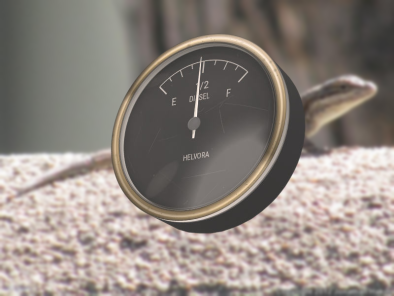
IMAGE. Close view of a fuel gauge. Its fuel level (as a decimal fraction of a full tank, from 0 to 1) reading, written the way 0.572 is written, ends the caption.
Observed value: 0.5
